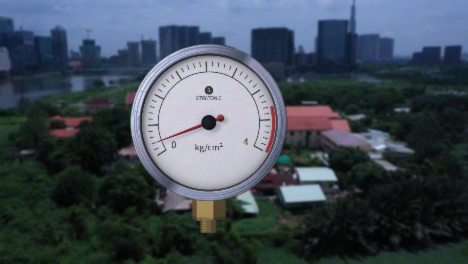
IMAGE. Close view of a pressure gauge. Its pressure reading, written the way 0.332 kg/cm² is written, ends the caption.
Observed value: 0.2 kg/cm²
